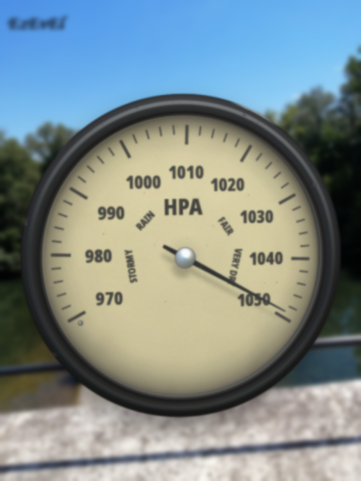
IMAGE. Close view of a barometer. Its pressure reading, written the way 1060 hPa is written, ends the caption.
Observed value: 1049 hPa
